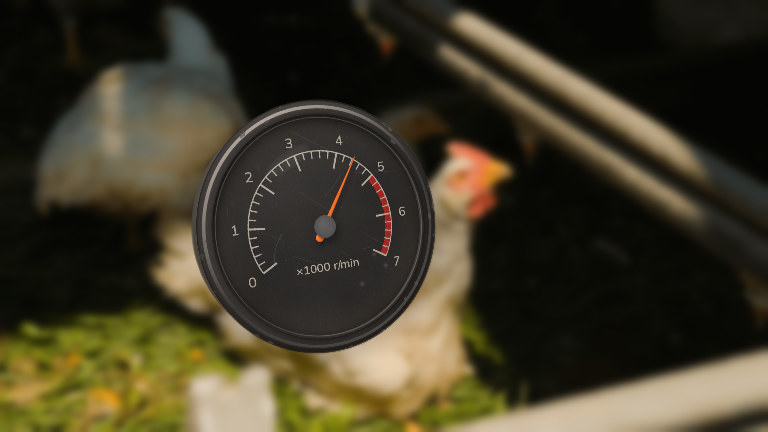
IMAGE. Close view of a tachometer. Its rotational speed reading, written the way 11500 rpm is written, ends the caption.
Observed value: 4400 rpm
